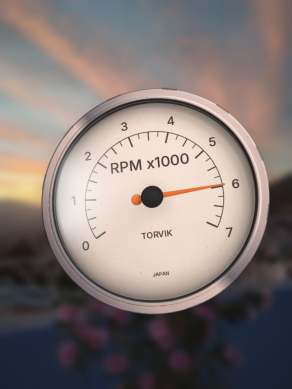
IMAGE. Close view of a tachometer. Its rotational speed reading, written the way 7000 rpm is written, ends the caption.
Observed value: 6000 rpm
